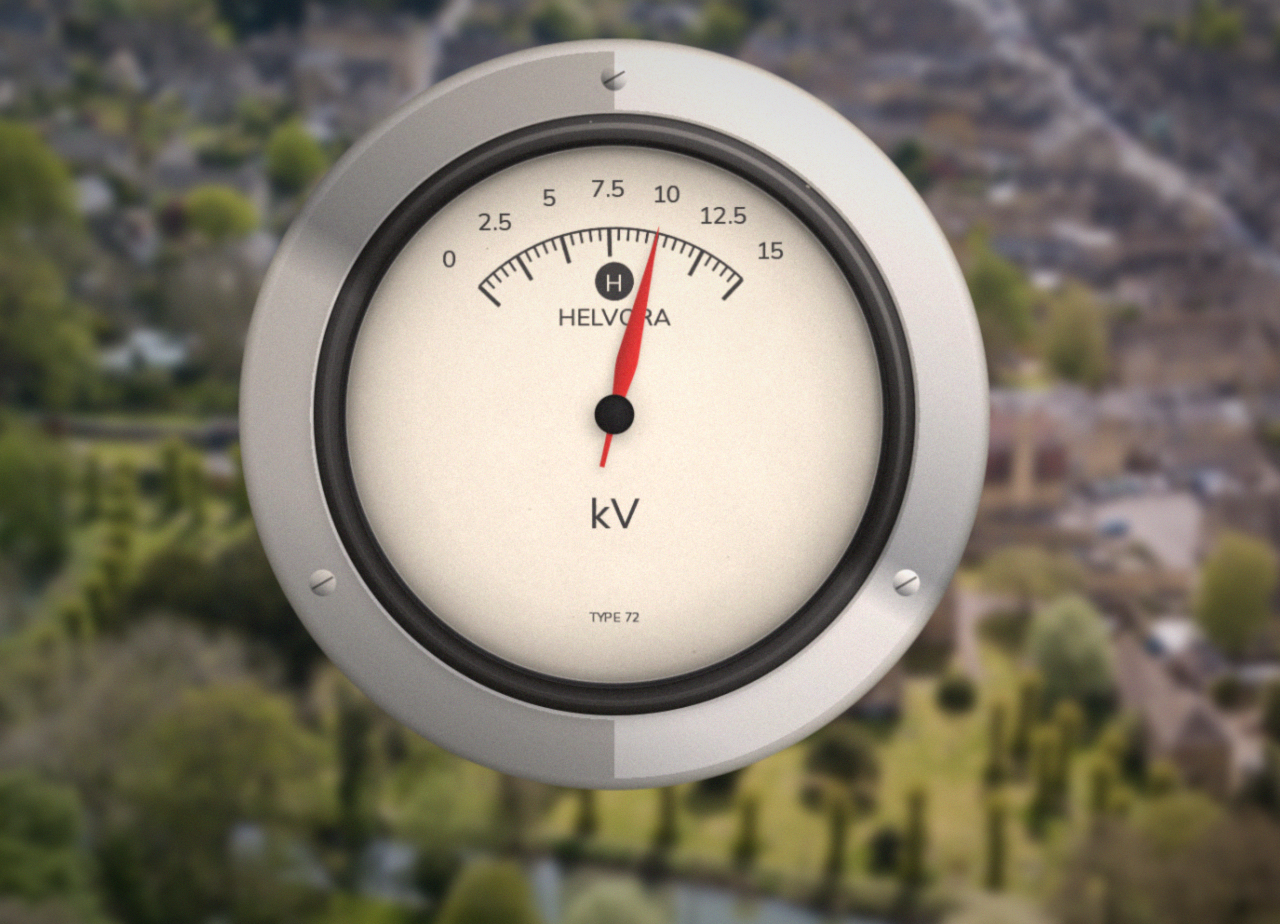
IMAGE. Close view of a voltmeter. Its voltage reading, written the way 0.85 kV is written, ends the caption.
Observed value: 10 kV
